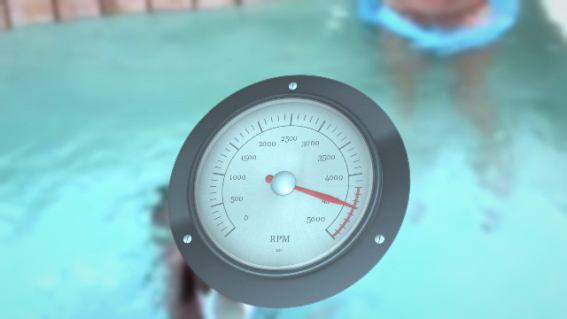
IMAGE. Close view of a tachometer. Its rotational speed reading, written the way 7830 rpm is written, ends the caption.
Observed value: 4500 rpm
